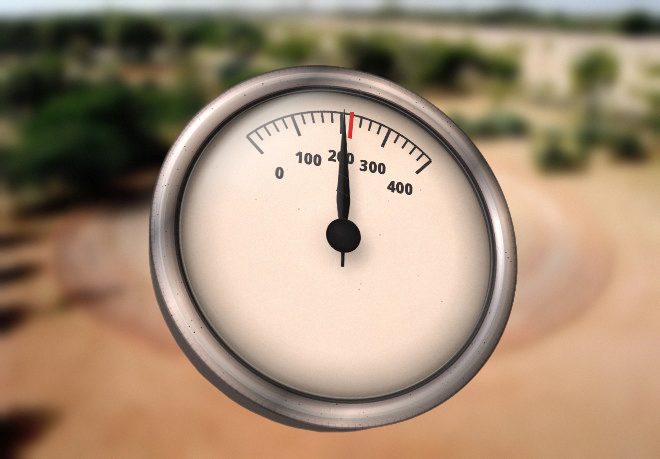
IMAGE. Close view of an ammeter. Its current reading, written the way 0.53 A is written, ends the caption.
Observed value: 200 A
